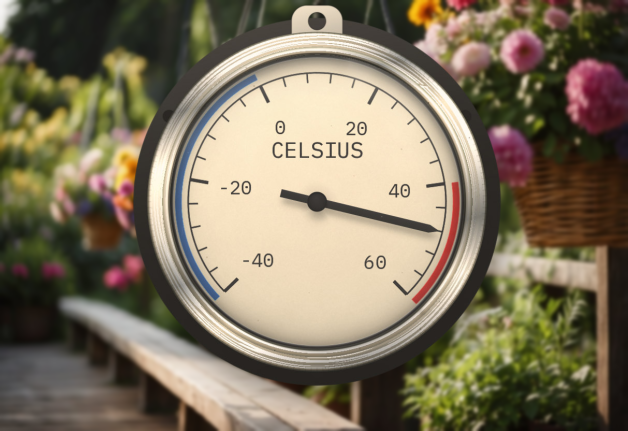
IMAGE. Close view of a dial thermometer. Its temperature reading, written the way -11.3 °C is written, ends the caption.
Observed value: 48 °C
